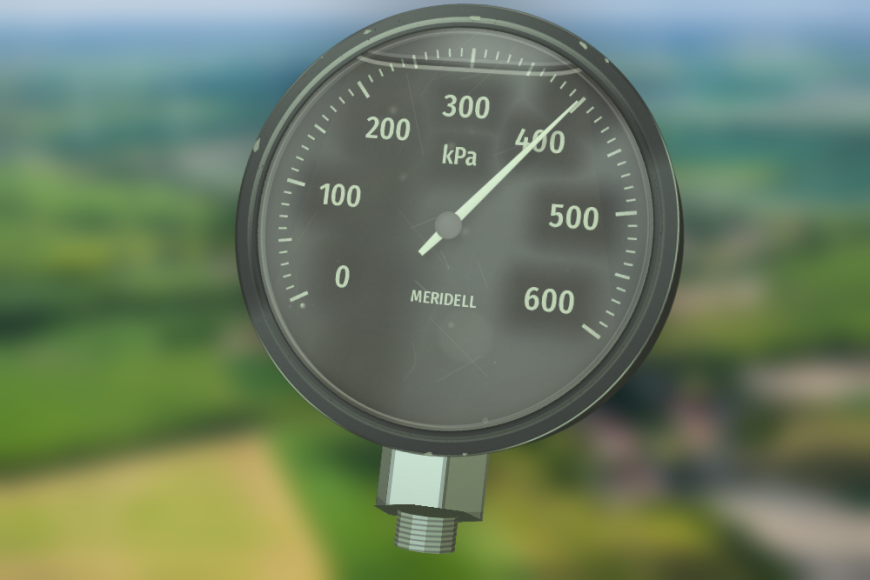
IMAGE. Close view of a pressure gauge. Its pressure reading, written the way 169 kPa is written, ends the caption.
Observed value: 400 kPa
